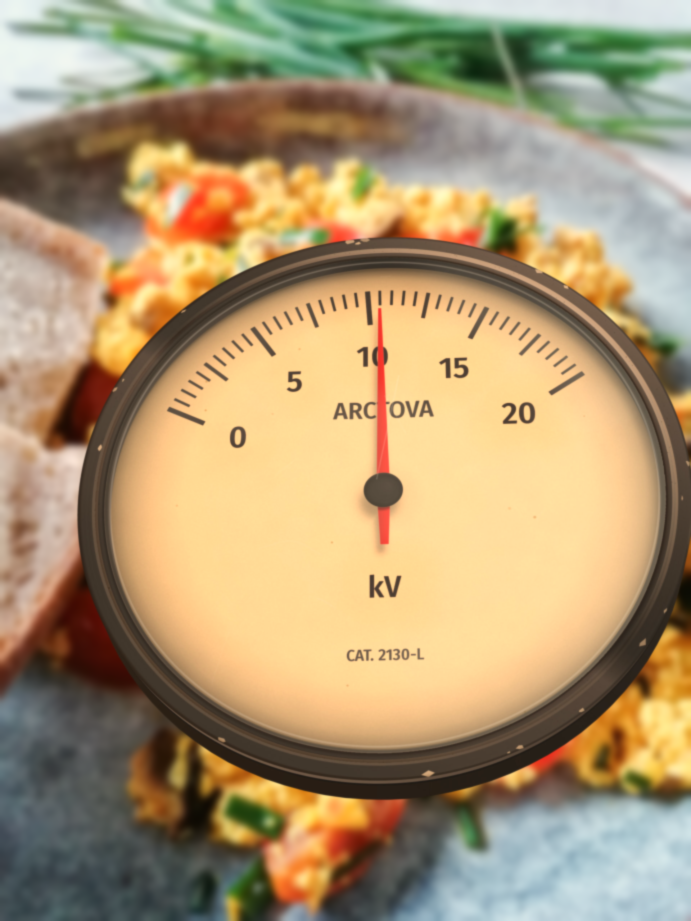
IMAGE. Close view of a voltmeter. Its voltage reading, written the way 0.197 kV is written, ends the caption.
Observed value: 10.5 kV
